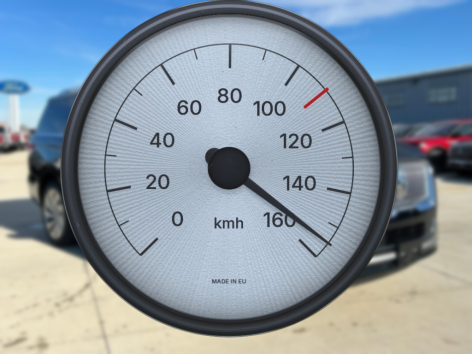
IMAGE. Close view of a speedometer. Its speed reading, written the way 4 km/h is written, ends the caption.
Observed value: 155 km/h
